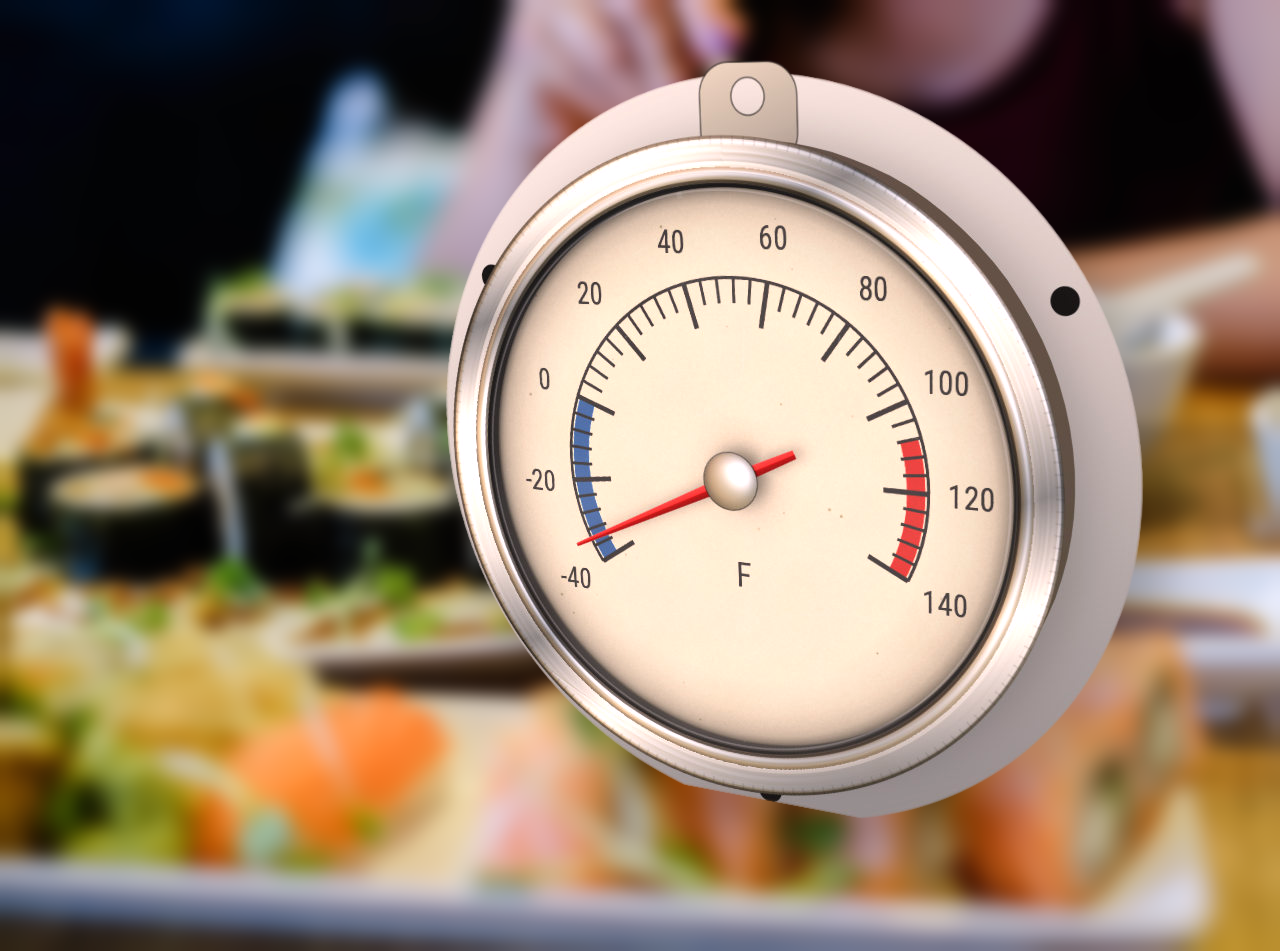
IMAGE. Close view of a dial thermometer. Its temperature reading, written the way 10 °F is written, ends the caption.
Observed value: -34 °F
